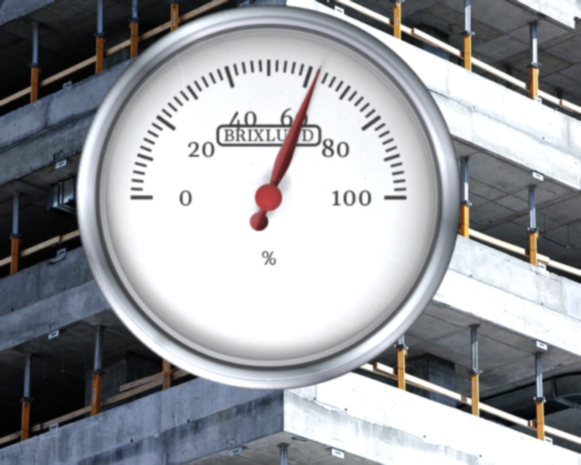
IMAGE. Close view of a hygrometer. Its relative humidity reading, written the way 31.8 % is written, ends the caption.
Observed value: 62 %
